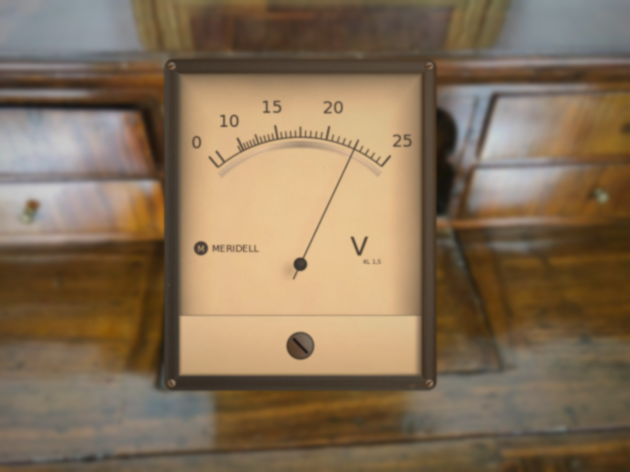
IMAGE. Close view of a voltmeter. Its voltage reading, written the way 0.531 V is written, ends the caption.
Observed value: 22.5 V
